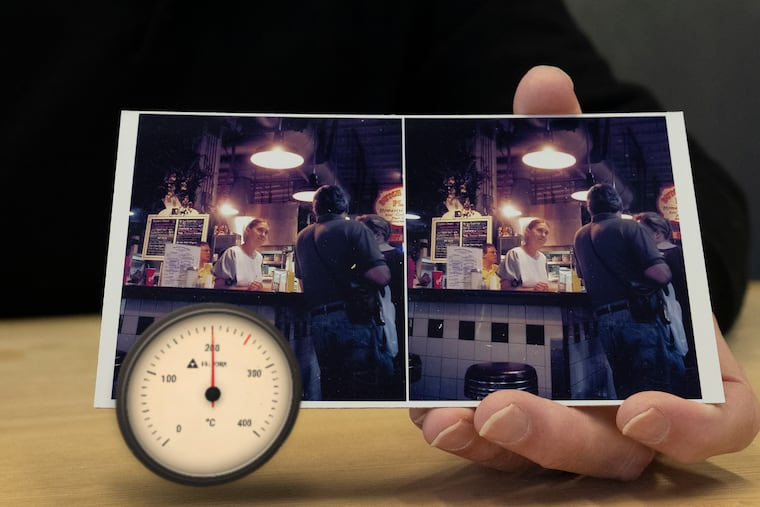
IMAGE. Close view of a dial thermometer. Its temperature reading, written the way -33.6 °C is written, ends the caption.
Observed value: 200 °C
